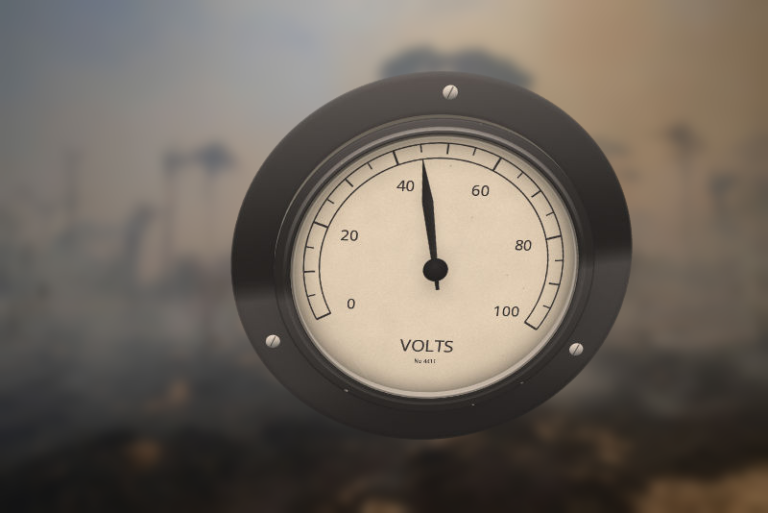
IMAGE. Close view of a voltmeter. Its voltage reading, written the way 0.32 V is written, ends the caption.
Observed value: 45 V
